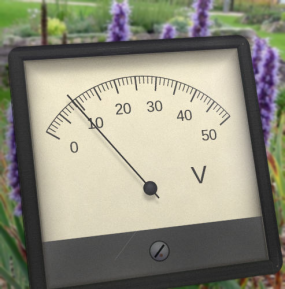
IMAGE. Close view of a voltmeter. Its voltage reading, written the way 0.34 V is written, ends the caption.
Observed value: 9 V
